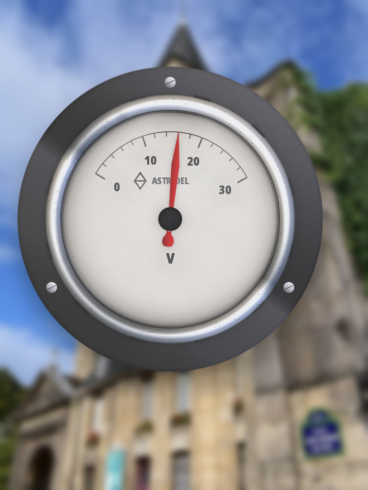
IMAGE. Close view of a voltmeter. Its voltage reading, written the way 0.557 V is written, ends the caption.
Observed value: 16 V
